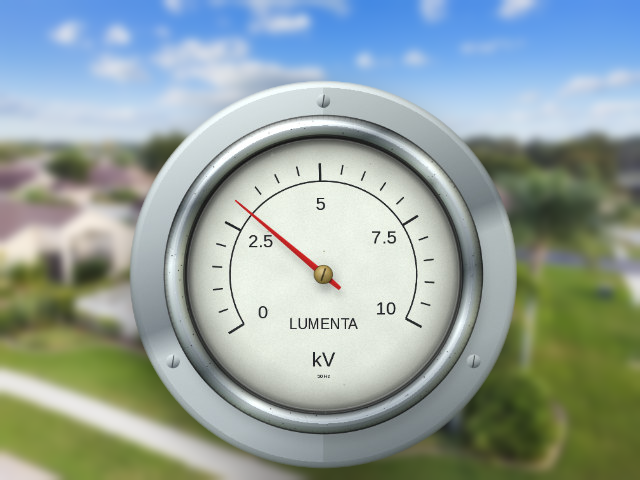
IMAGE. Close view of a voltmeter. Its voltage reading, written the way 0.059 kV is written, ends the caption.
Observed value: 3 kV
